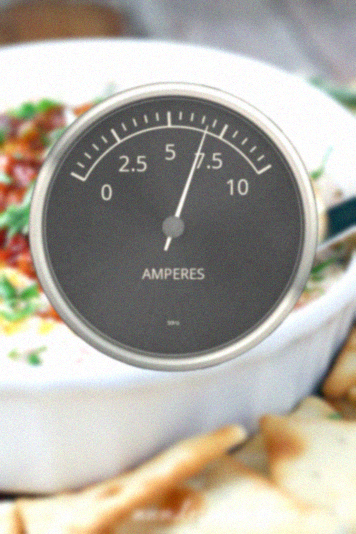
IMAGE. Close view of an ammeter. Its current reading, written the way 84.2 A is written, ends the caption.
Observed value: 6.75 A
